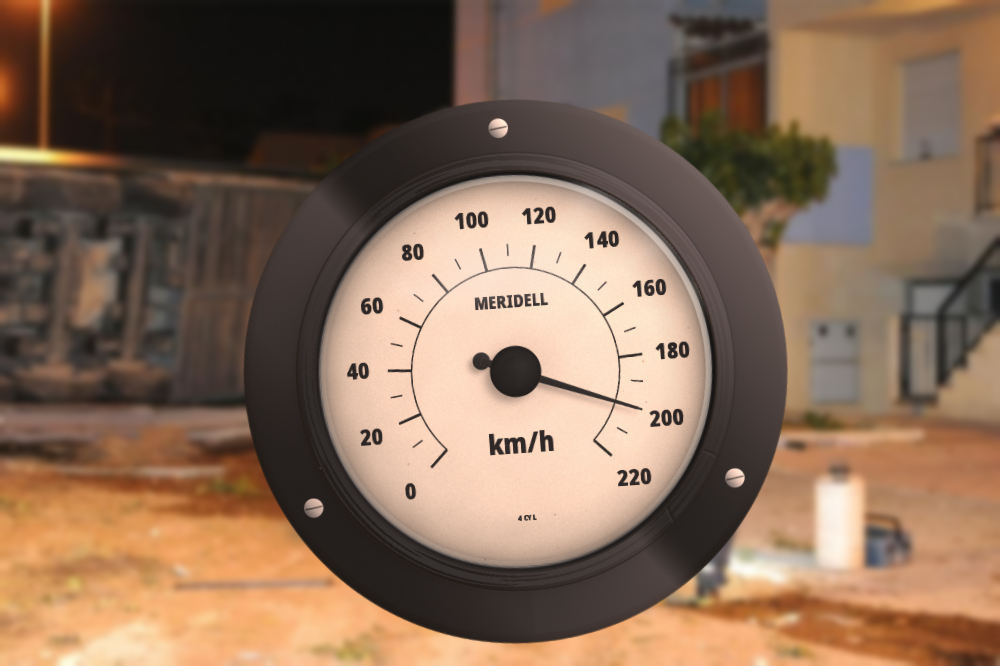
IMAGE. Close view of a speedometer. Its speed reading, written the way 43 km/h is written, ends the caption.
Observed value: 200 km/h
